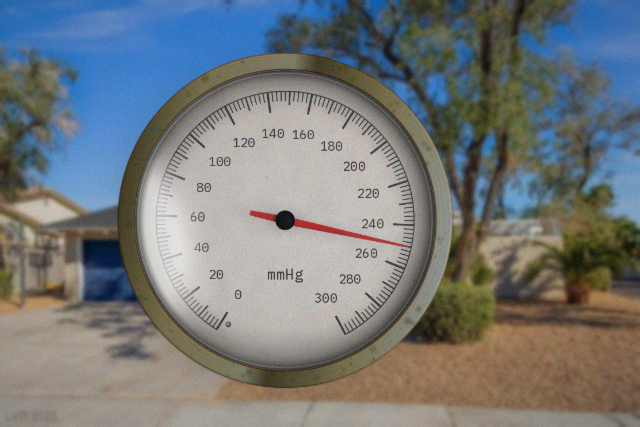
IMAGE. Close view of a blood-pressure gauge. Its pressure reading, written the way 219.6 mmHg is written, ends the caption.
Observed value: 250 mmHg
